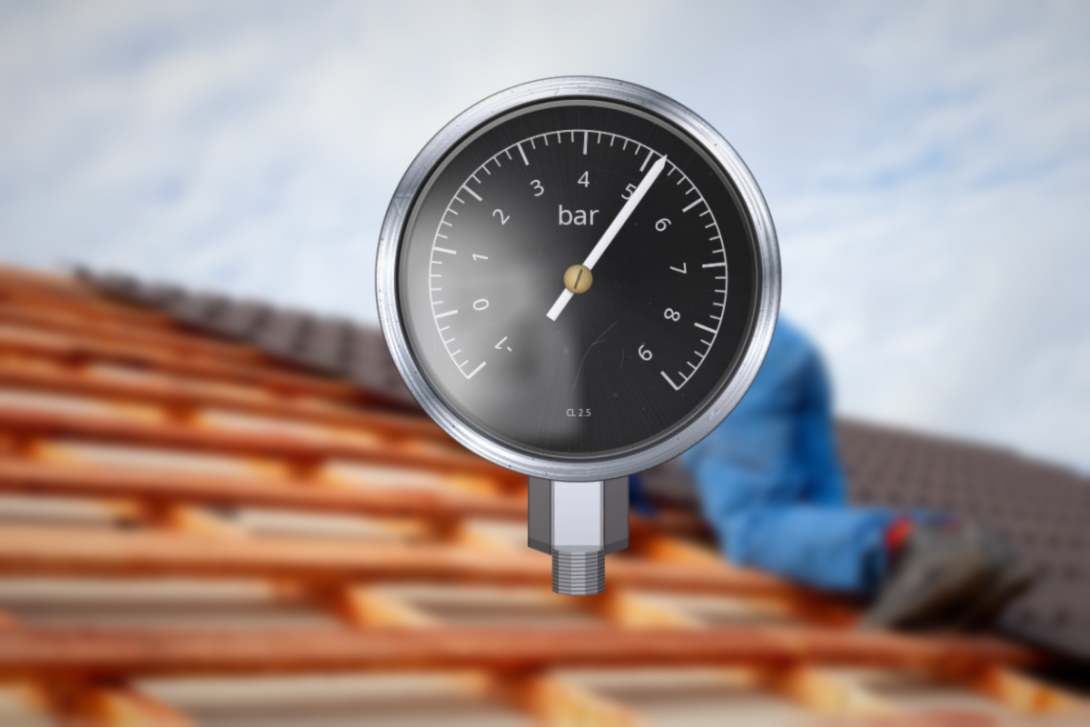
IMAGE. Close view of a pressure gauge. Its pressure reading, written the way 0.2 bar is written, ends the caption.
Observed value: 5.2 bar
